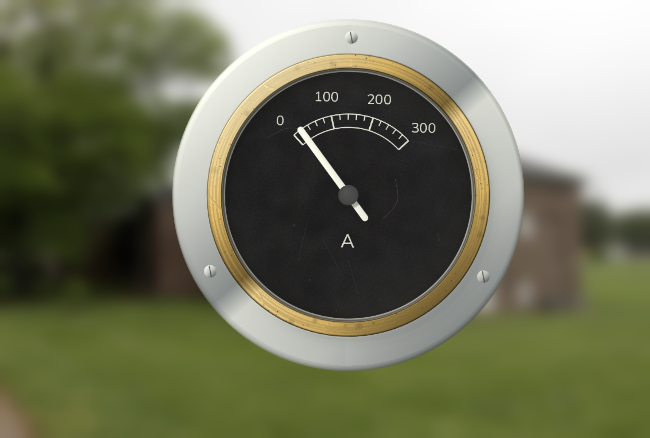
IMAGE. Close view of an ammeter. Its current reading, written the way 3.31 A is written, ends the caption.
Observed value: 20 A
